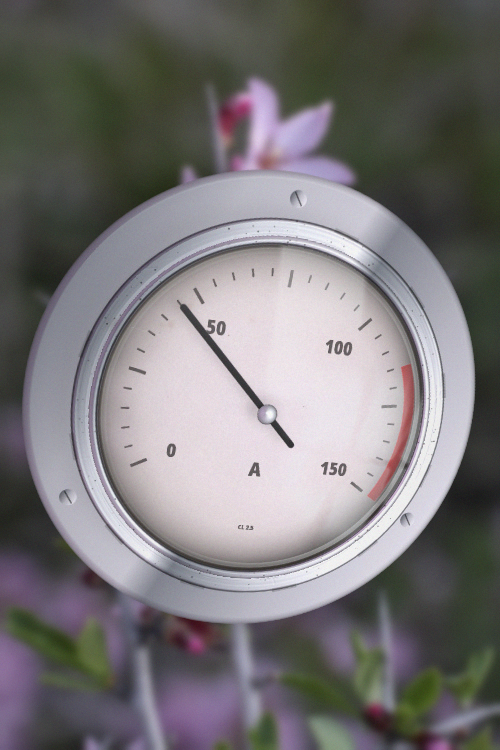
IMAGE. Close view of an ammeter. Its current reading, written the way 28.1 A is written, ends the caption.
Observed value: 45 A
